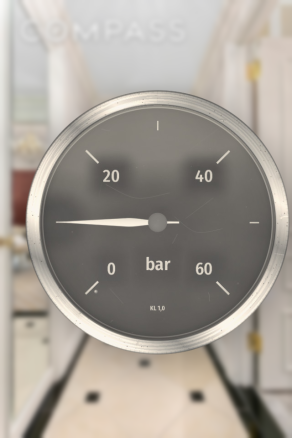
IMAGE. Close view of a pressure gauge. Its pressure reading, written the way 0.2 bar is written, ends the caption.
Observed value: 10 bar
